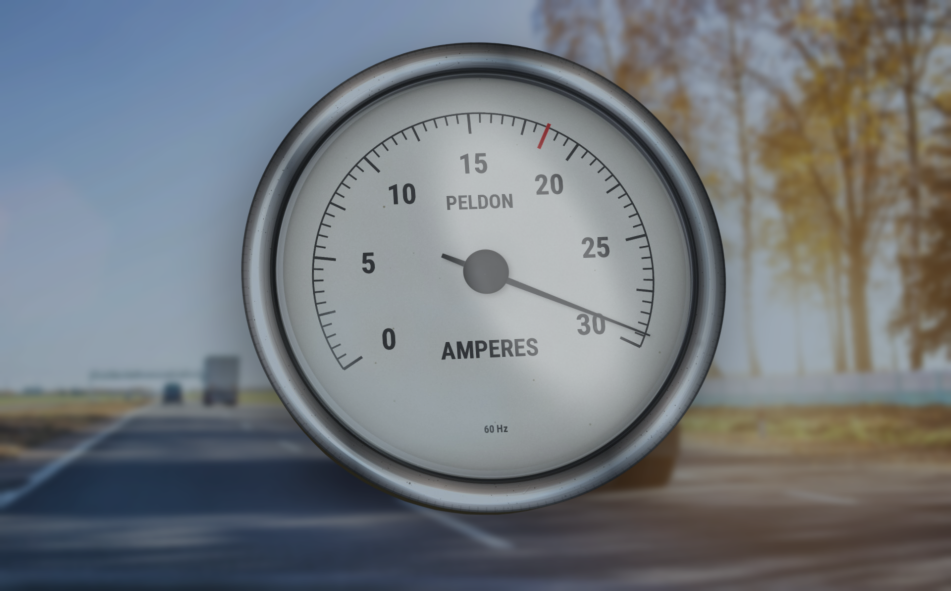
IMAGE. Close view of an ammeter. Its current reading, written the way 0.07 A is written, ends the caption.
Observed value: 29.5 A
